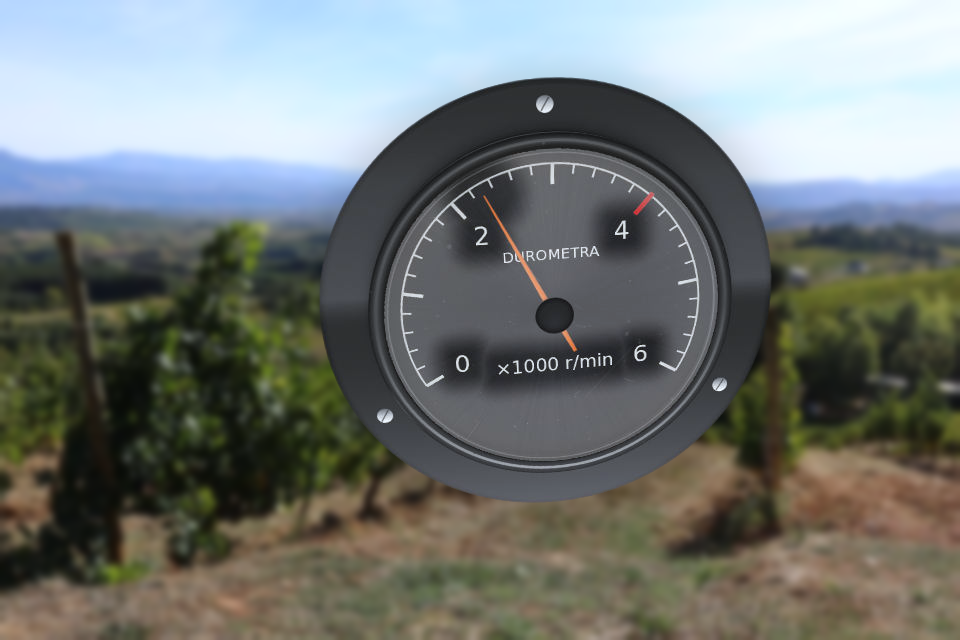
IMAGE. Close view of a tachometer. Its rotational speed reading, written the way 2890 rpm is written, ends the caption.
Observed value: 2300 rpm
